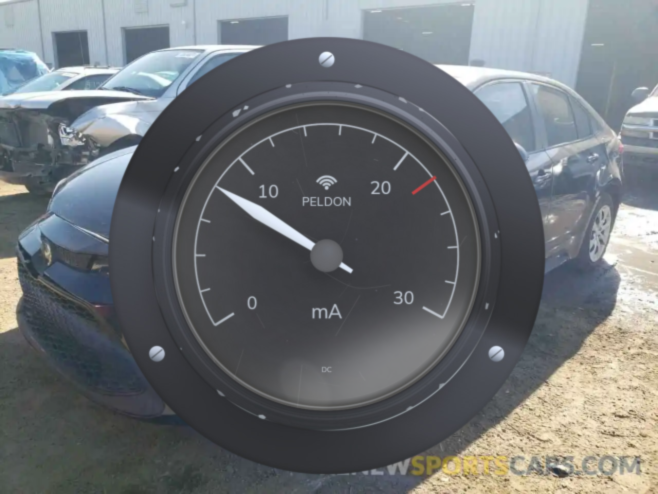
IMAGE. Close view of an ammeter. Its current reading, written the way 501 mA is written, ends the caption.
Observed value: 8 mA
